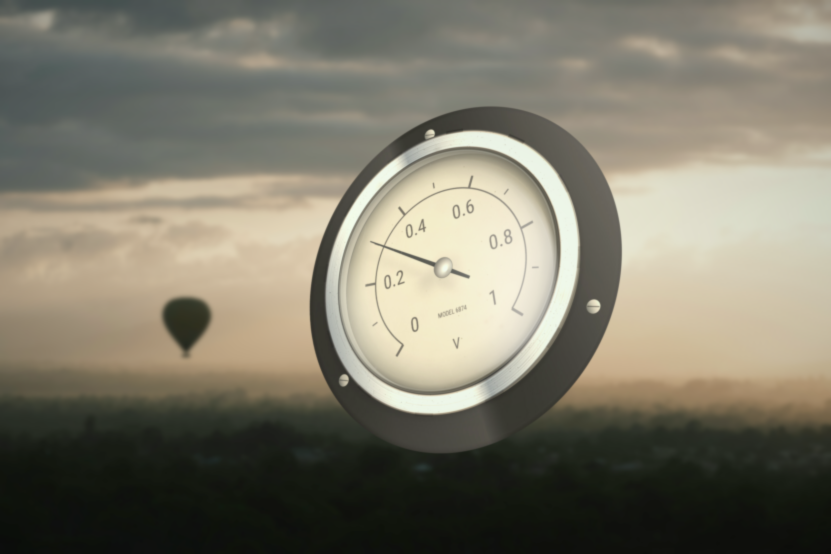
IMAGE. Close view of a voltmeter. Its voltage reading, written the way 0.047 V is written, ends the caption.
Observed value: 0.3 V
